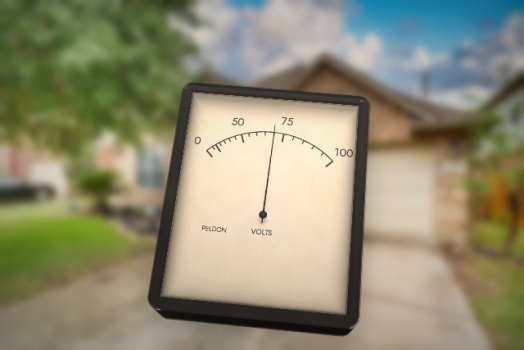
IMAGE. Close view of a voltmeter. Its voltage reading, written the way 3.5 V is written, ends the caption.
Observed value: 70 V
